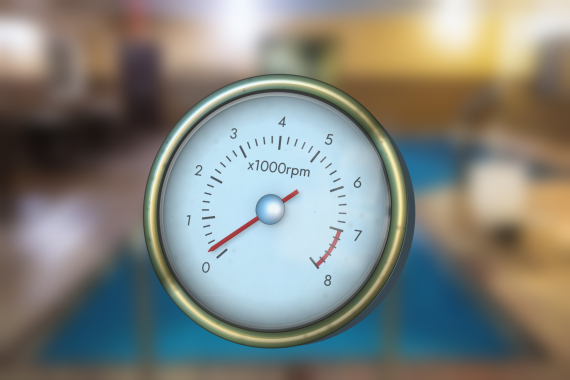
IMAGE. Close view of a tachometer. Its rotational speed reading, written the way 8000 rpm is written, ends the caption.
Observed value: 200 rpm
